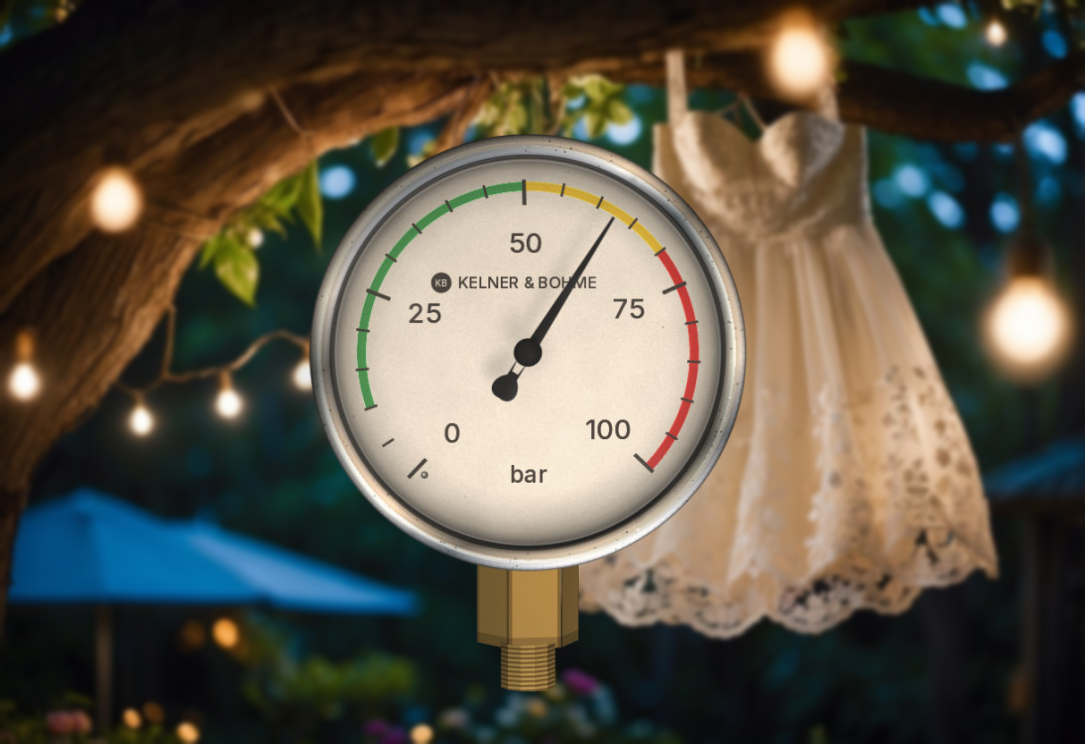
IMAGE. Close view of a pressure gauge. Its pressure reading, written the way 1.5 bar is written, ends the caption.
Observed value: 62.5 bar
